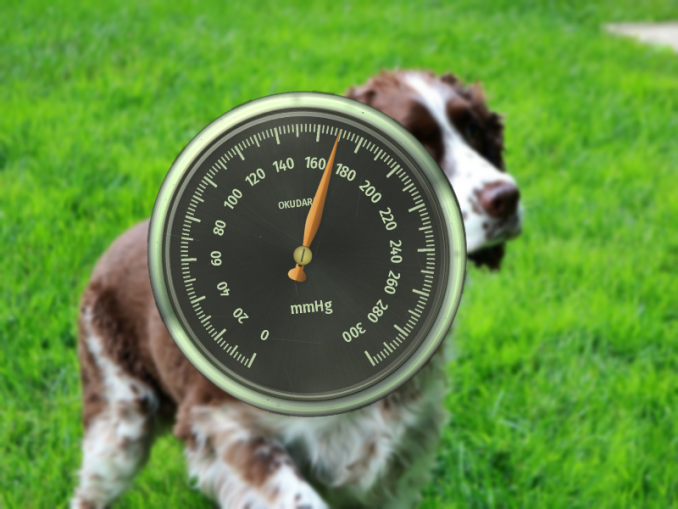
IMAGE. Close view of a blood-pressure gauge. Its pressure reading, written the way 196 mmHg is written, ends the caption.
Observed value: 170 mmHg
